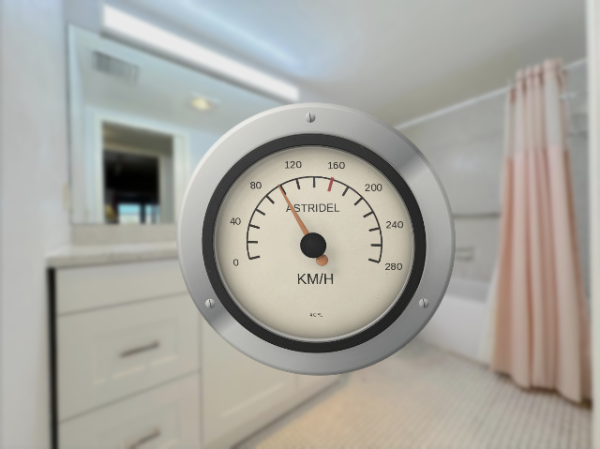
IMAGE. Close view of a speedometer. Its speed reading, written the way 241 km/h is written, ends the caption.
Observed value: 100 km/h
